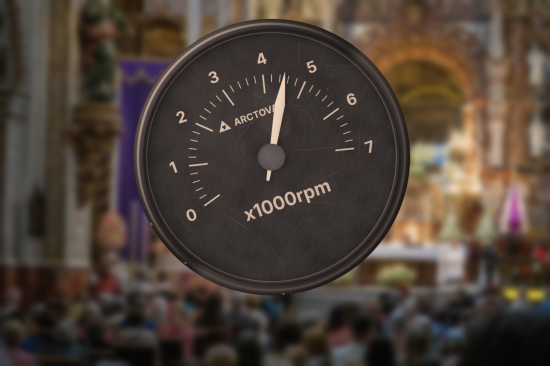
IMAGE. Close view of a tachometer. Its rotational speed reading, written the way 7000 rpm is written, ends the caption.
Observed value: 4500 rpm
